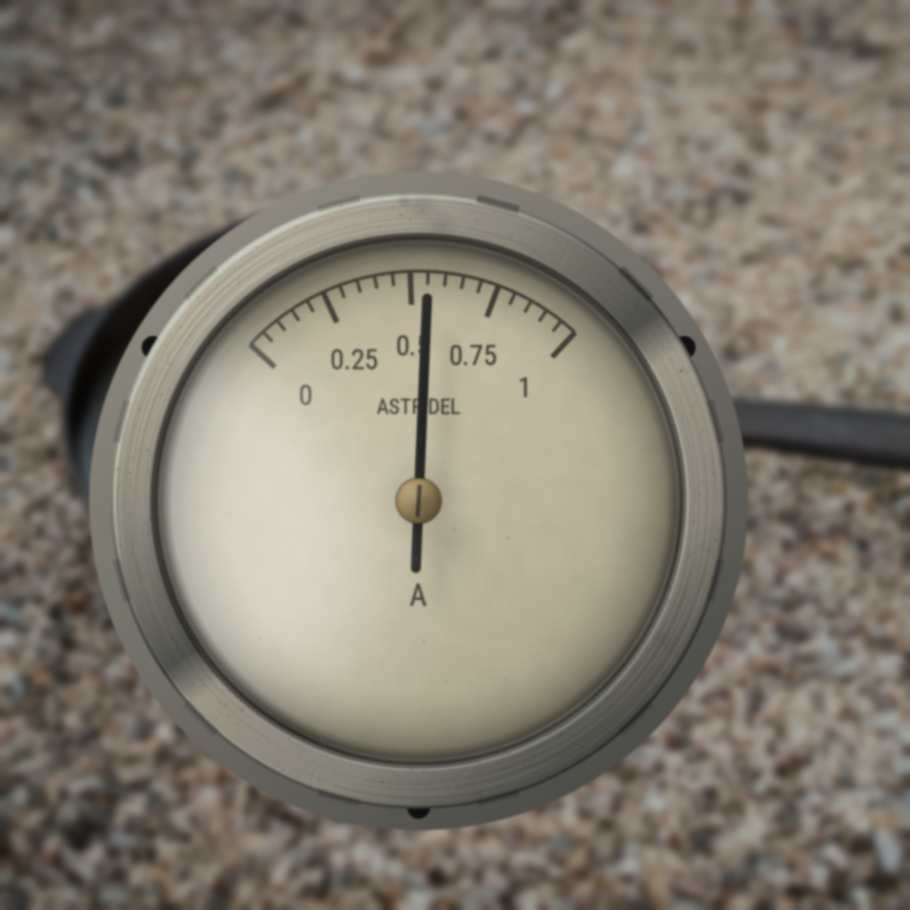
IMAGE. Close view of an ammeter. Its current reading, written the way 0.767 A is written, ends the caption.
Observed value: 0.55 A
